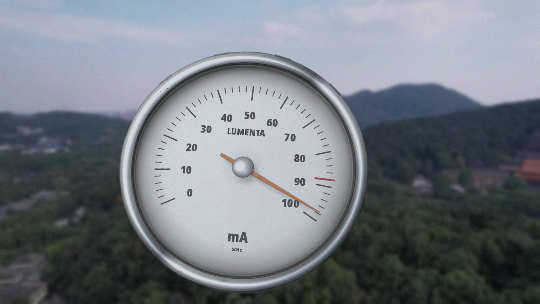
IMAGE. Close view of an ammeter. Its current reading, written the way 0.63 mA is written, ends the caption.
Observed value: 98 mA
